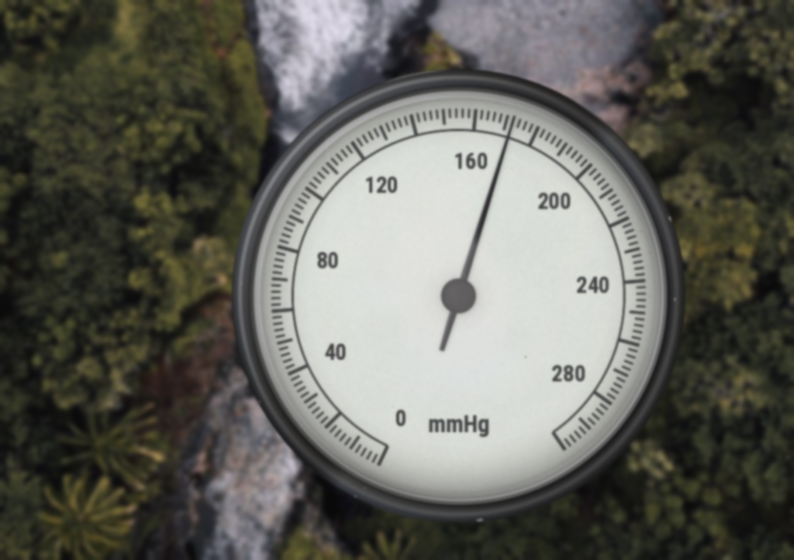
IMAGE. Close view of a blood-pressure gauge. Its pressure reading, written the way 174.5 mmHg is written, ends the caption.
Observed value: 172 mmHg
